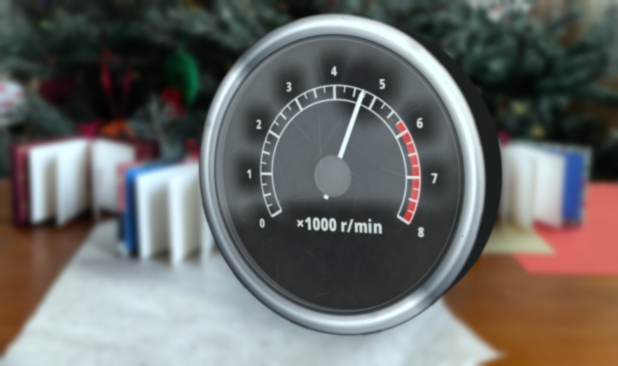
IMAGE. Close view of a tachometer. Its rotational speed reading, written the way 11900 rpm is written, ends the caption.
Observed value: 4750 rpm
